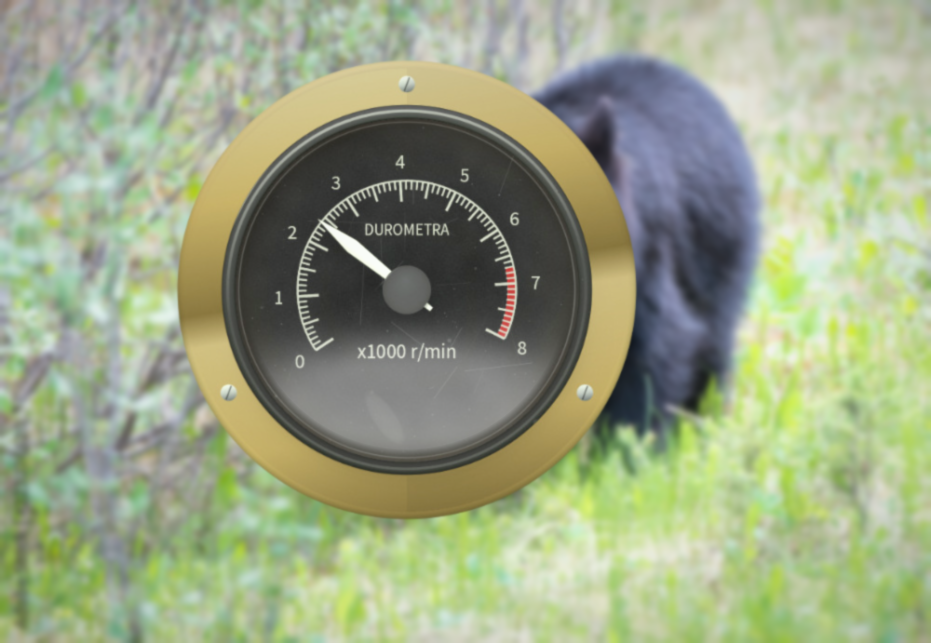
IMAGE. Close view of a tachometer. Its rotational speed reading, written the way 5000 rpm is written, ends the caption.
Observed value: 2400 rpm
